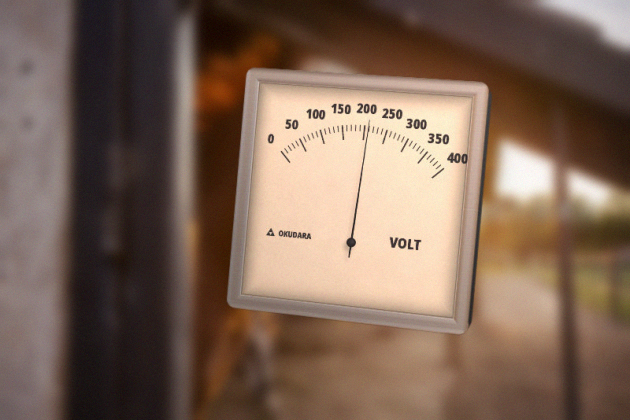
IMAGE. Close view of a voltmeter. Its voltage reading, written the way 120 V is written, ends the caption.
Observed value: 210 V
